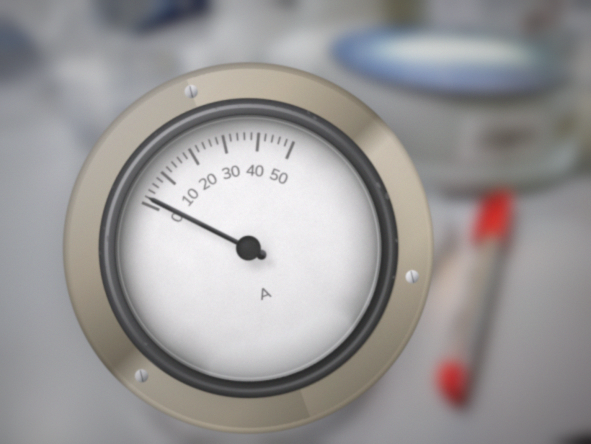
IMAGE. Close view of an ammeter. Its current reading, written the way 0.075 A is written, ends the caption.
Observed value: 2 A
